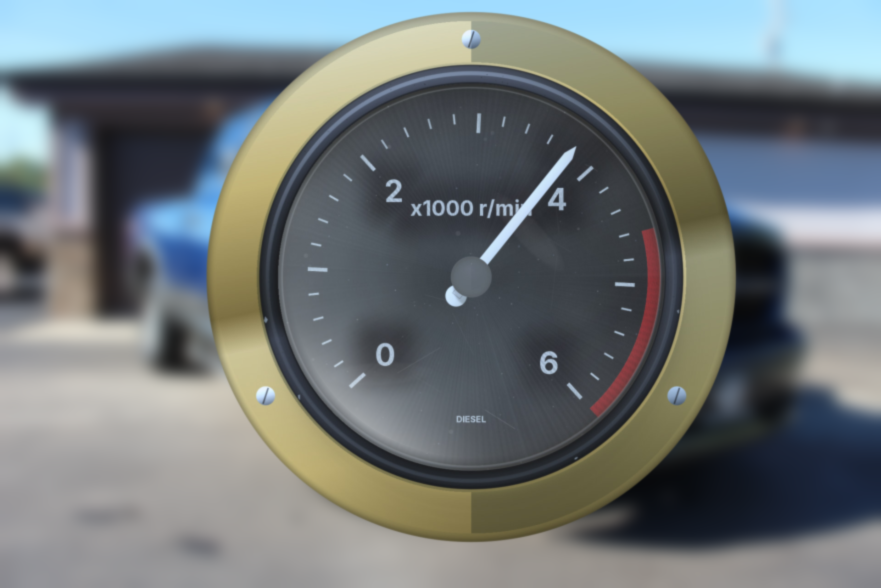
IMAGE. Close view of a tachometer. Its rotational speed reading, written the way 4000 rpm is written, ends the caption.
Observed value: 3800 rpm
